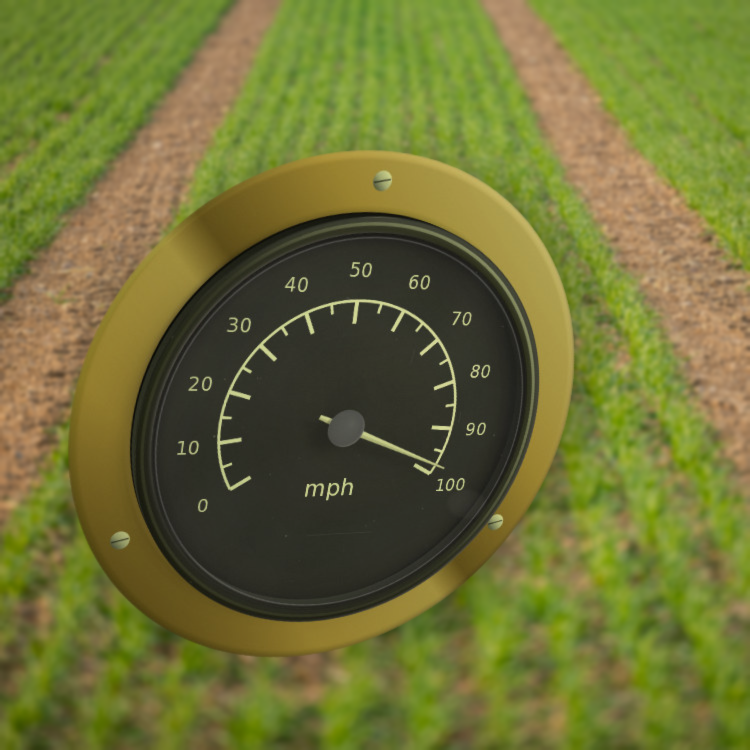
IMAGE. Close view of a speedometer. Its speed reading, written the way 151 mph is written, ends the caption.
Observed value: 97.5 mph
